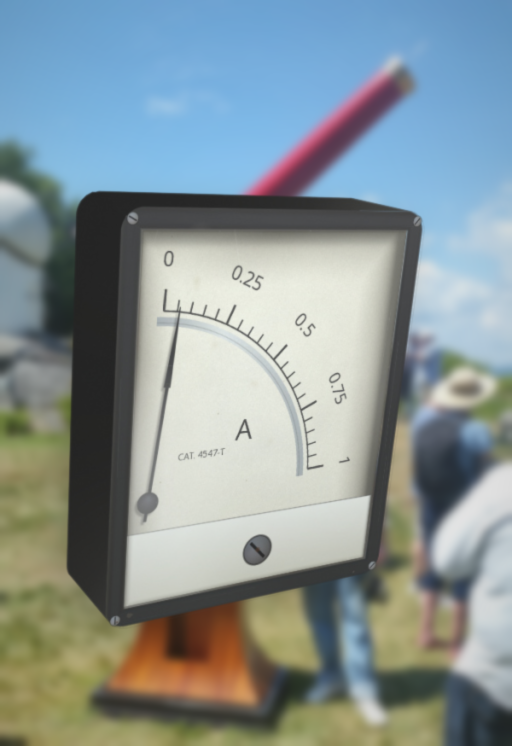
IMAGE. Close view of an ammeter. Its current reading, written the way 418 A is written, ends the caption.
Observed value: 0.05 A
